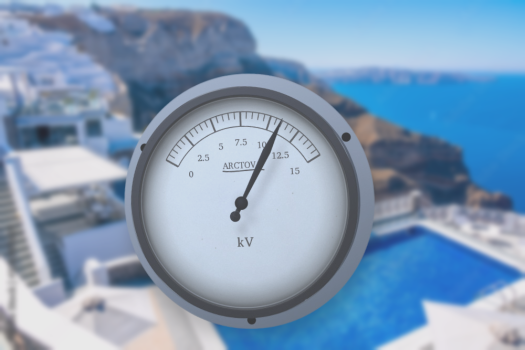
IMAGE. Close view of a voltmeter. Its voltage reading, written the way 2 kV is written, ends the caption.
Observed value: 11 kV
